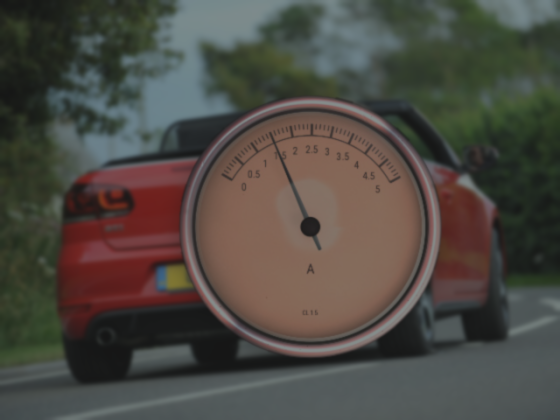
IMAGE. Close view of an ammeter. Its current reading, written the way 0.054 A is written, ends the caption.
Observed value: 1.5 A
